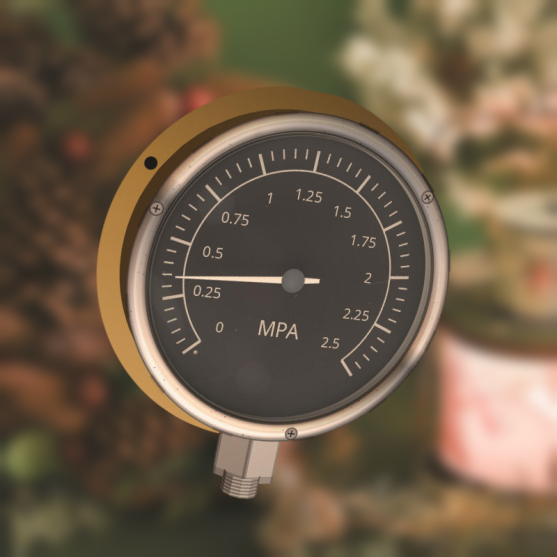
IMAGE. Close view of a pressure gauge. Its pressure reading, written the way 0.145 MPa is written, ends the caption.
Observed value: 0.35 MPa
